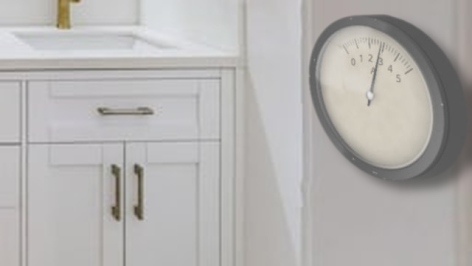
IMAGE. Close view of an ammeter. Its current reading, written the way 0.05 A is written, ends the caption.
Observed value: 3 A
